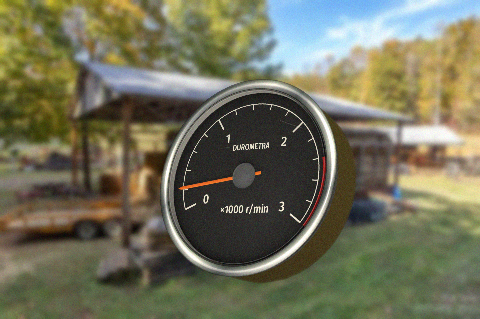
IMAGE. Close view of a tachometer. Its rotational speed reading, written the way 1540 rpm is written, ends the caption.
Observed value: 200 rpm
